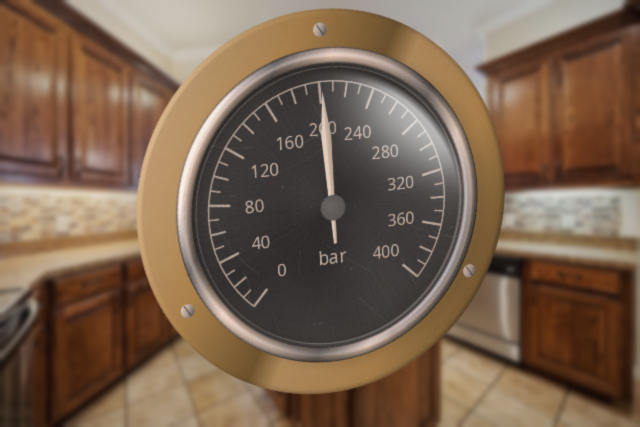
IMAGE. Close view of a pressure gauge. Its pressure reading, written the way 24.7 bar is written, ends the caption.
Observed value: 200 bar
